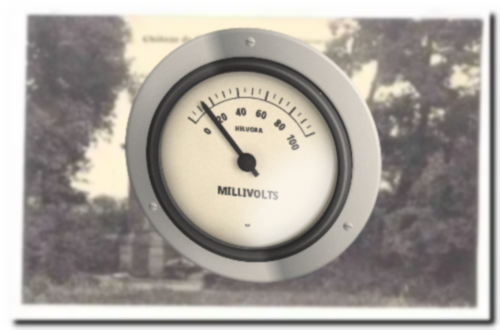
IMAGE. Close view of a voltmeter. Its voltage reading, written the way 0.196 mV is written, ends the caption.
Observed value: 15 mV
